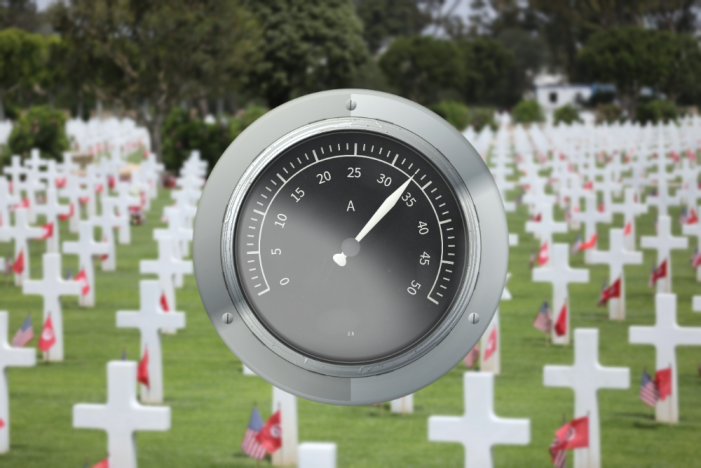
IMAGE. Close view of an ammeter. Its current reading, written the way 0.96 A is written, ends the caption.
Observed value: 33 A
